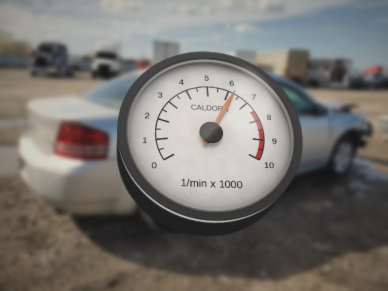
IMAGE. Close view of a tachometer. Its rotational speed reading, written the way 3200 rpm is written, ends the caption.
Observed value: 6250 rpm
